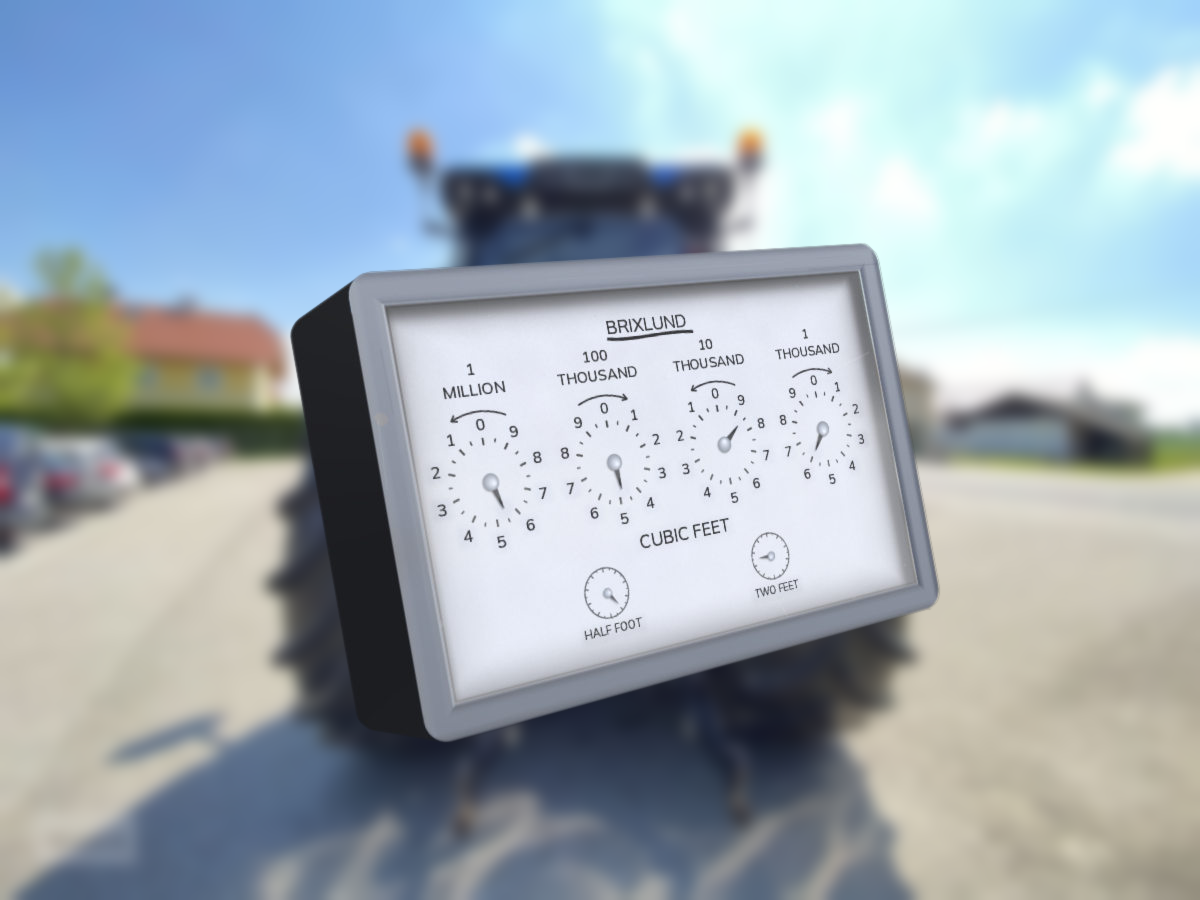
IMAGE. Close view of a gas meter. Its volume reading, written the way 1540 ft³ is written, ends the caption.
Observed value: 548600 ft³
